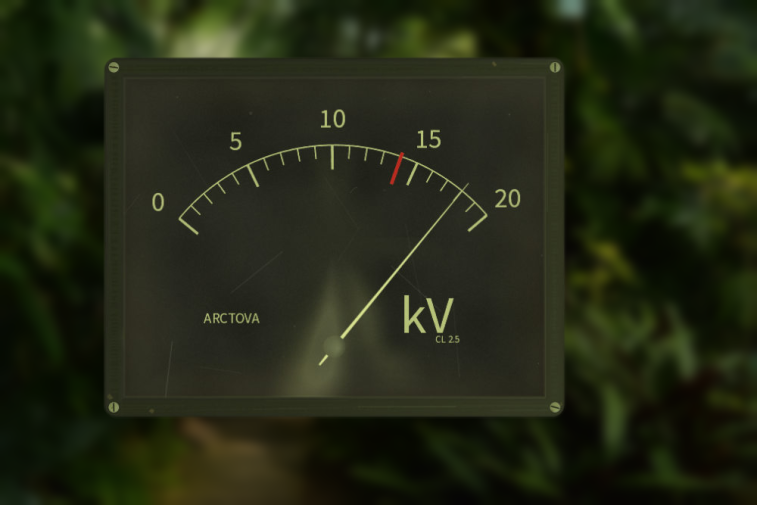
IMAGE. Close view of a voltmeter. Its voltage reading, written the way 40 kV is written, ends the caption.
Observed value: 18 kV
